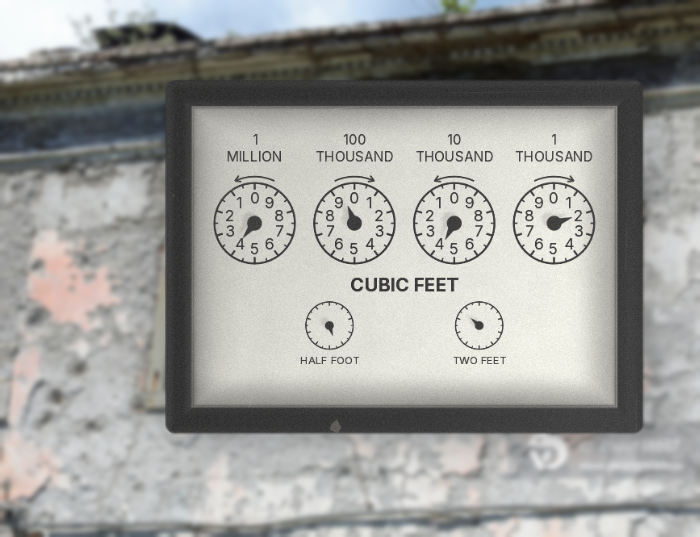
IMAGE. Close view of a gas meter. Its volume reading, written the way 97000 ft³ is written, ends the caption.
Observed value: 394200 ft³
